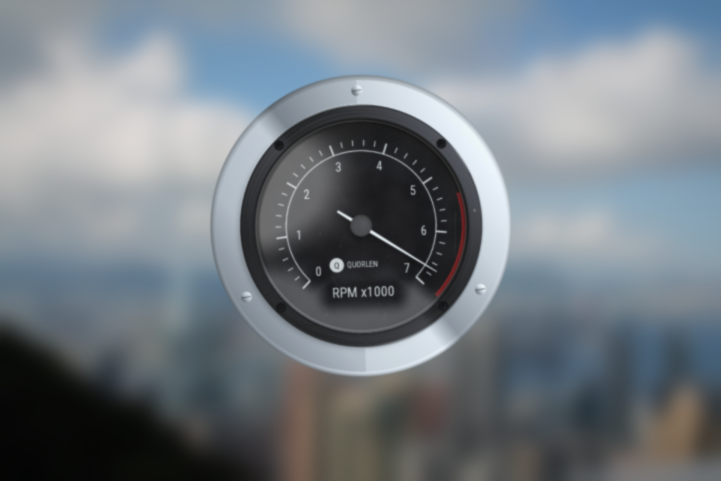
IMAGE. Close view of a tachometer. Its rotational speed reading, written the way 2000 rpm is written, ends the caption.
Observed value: 6700 rpm
